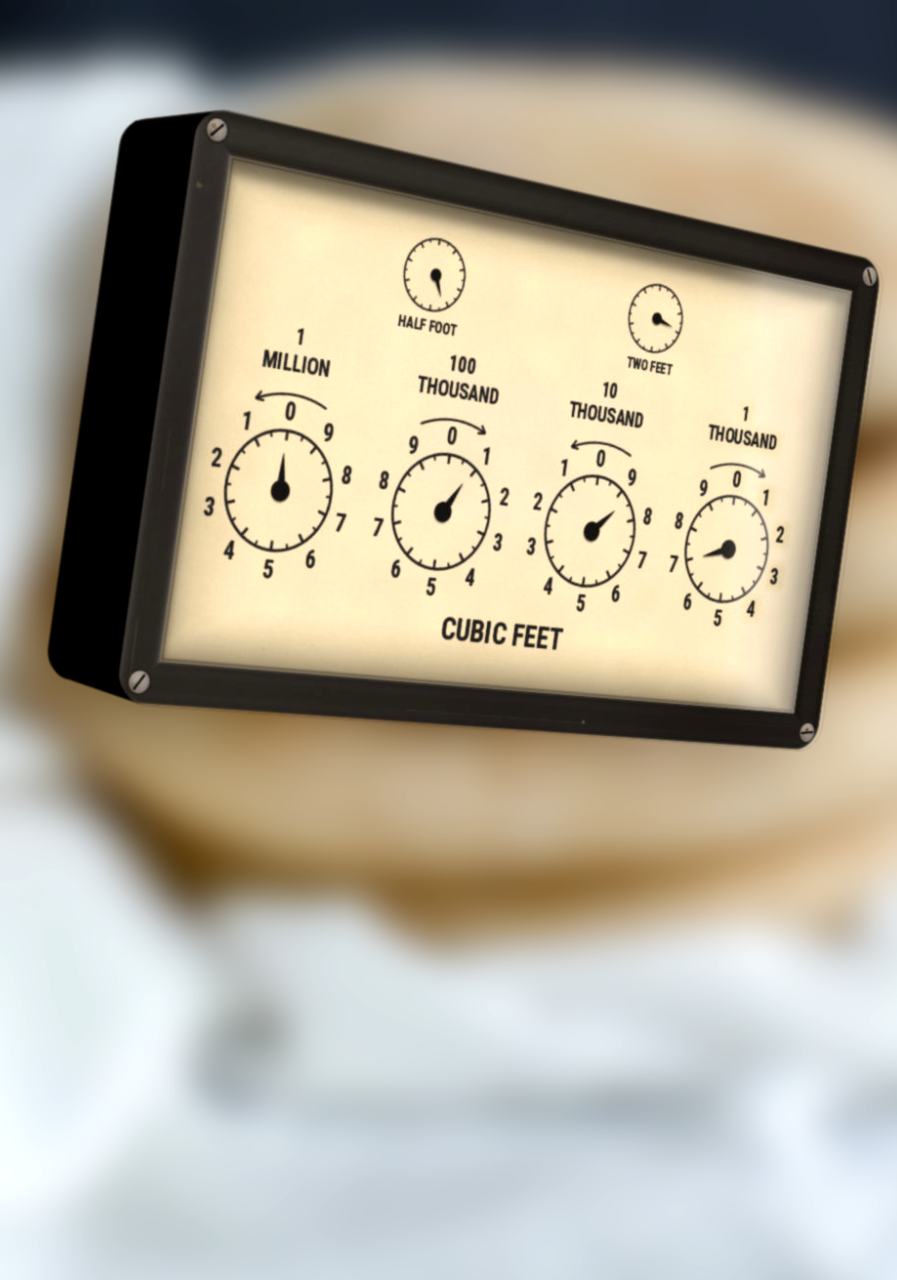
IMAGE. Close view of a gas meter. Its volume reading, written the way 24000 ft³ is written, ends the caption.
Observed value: 8700 ft³
